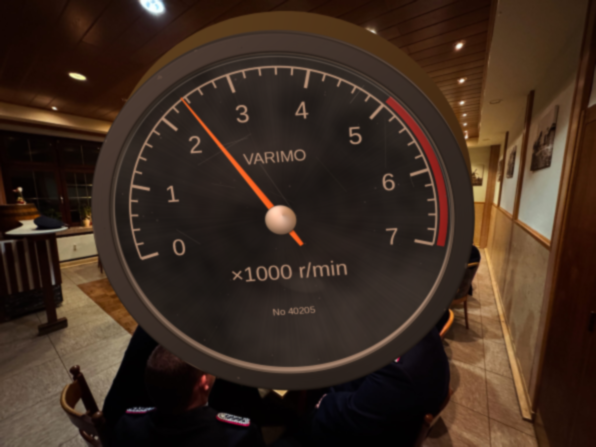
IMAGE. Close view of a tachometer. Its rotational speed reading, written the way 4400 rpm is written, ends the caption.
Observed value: 2400 rpm
